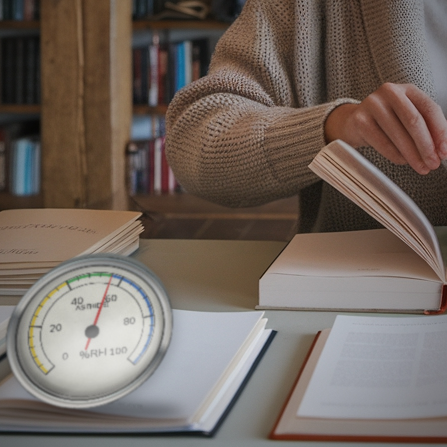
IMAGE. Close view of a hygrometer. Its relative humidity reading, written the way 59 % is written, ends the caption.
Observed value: 56 %
